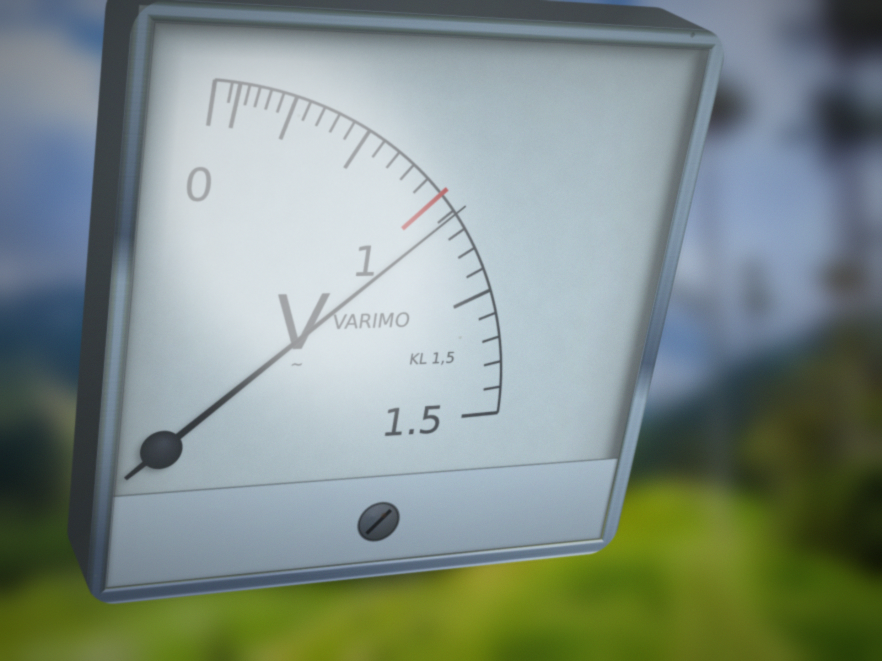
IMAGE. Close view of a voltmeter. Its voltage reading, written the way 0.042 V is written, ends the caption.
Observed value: 1.05 V
